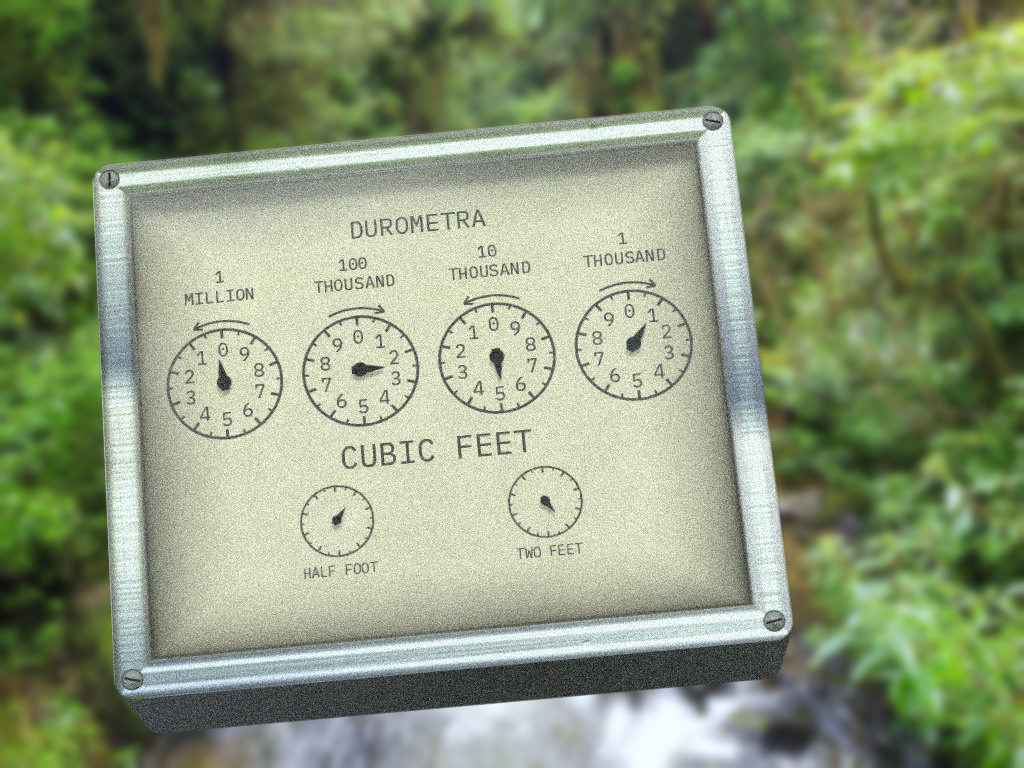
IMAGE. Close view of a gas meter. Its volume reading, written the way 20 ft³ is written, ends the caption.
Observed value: 25100 ft³
